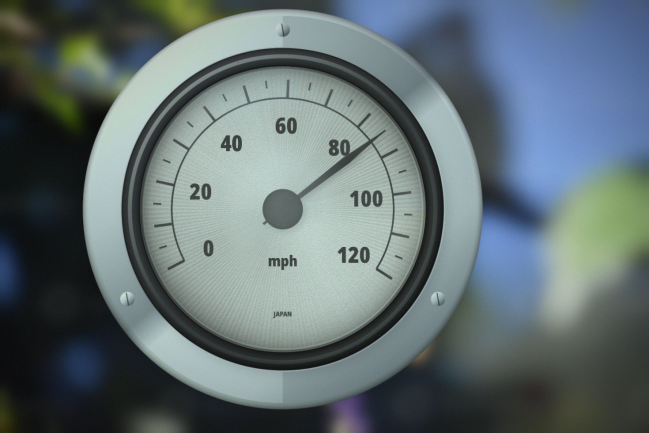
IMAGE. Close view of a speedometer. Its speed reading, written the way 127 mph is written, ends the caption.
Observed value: 85 mph
